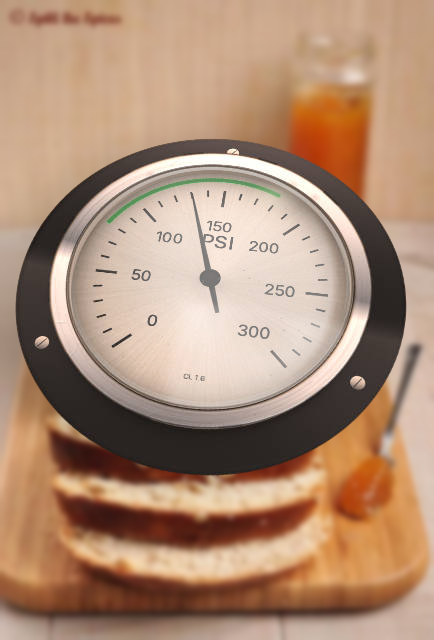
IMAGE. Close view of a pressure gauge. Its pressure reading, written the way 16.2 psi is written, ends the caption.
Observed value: 130 psi
